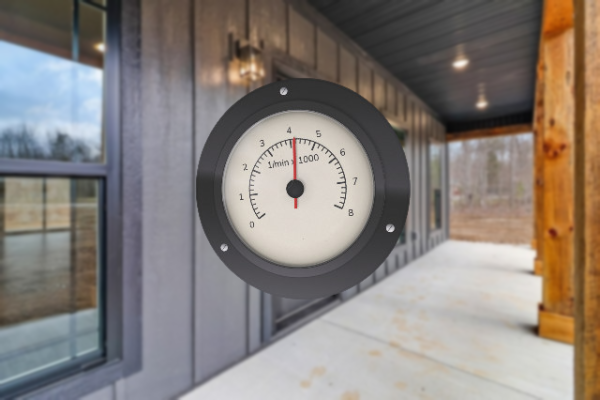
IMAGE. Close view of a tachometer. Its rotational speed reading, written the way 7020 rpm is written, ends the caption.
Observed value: 4200 rpm
